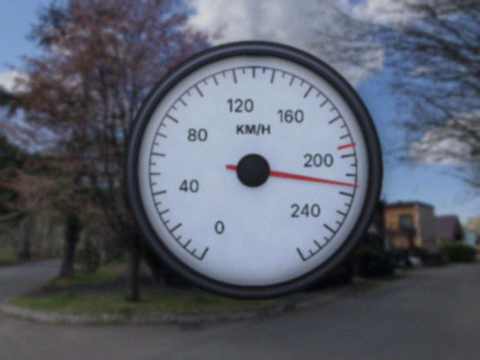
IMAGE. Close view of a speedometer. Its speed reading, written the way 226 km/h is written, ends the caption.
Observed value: 215 km/h
